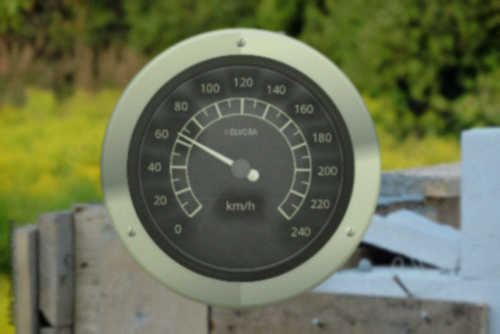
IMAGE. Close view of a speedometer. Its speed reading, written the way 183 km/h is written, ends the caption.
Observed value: 65 km/h
